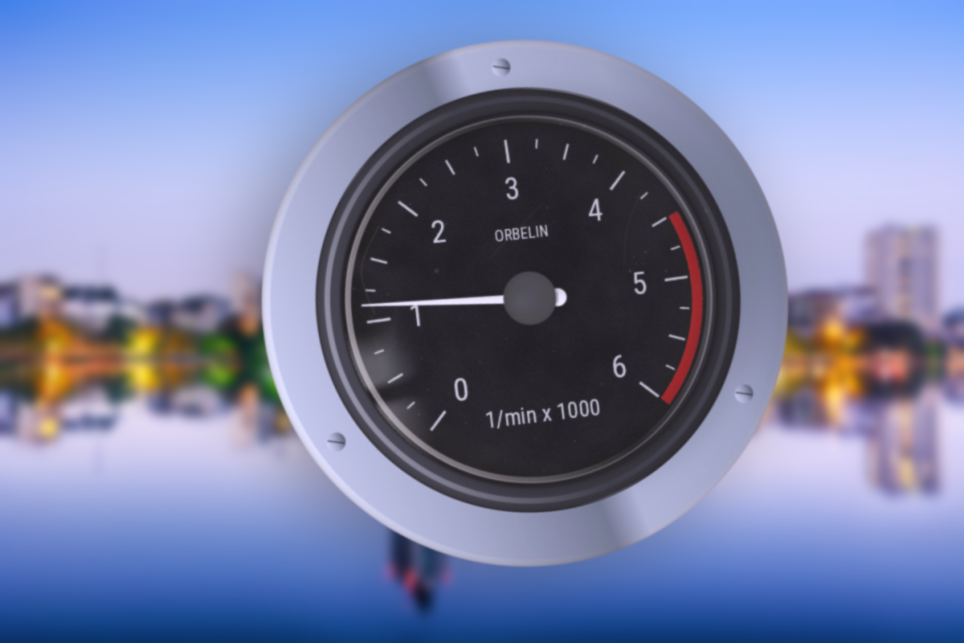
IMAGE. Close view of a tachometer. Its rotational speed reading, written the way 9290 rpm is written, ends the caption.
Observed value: 1125 rpm
